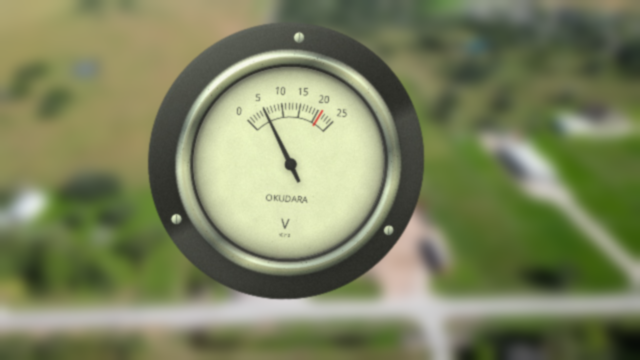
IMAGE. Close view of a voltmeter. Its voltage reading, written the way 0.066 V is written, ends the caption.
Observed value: 5 V
